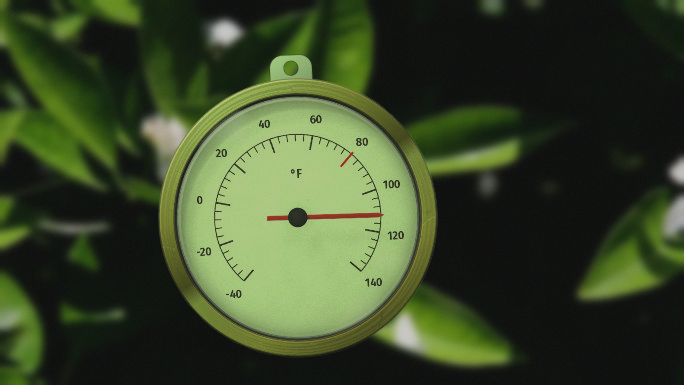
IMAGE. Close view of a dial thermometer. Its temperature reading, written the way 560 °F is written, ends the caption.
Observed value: 112 °F
